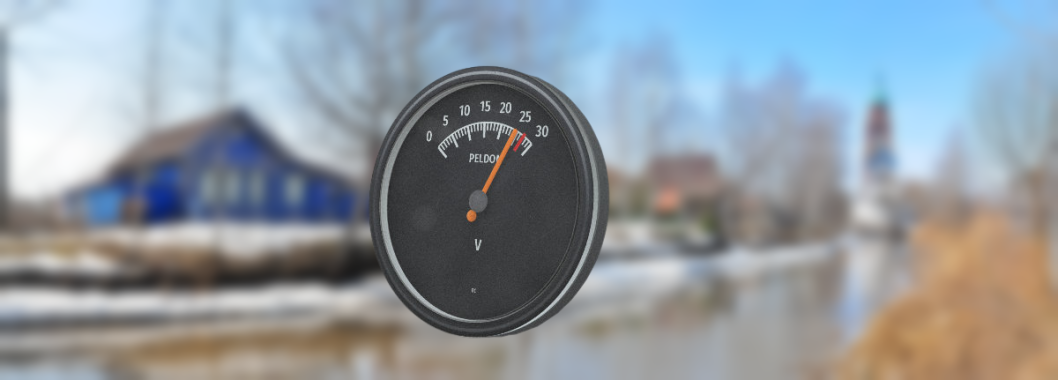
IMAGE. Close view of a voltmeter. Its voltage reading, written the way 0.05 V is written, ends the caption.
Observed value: 25 V
